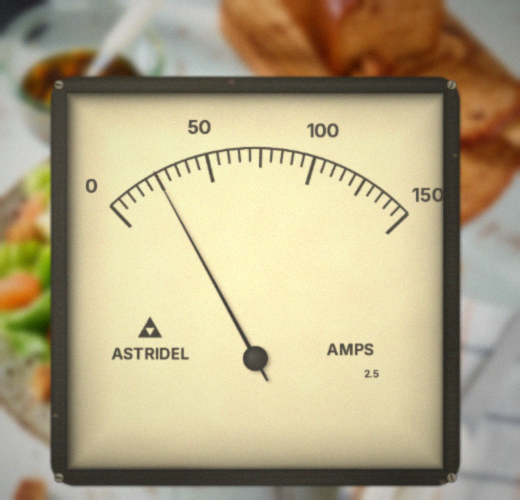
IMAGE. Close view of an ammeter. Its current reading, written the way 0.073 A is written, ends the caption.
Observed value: 25 A
